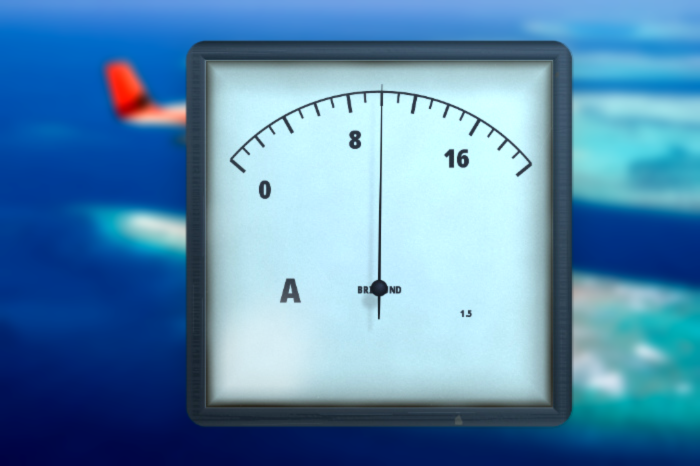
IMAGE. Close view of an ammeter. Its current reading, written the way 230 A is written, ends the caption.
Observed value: 10 A
